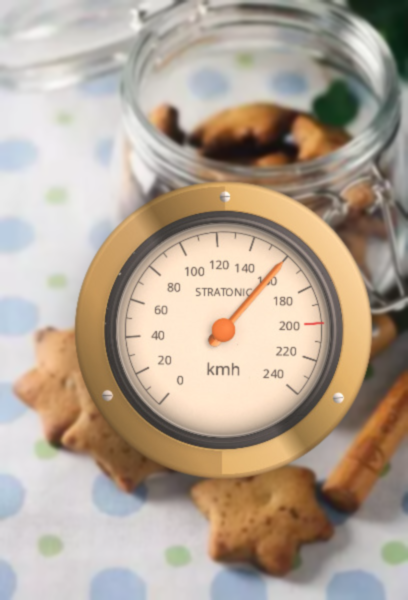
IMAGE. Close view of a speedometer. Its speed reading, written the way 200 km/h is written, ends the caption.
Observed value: 160 km/h
